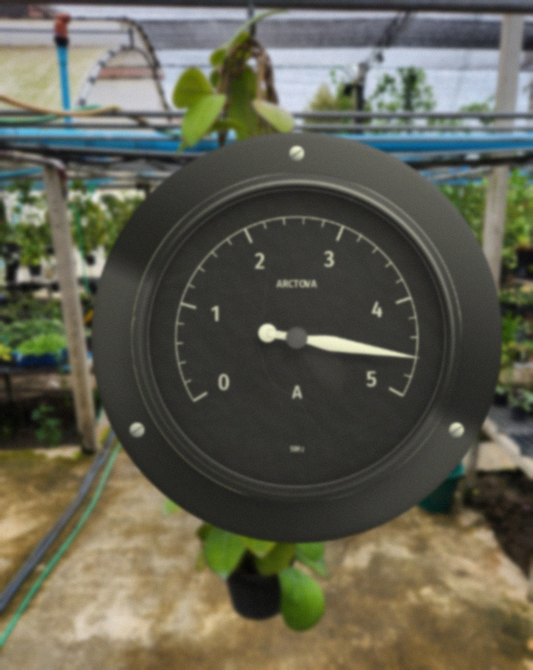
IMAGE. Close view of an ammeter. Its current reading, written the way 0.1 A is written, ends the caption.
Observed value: 4.6 A
